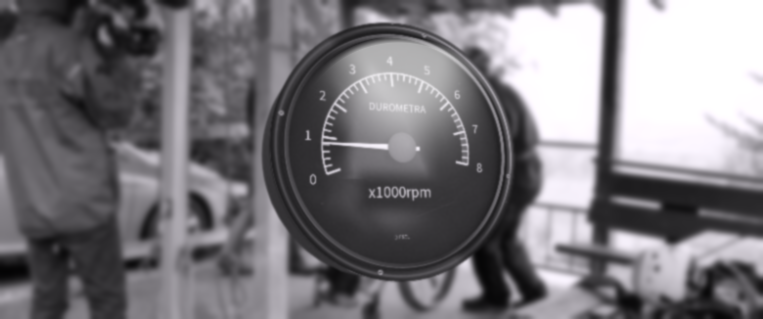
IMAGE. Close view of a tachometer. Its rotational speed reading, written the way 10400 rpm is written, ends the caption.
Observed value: 800 rpm
